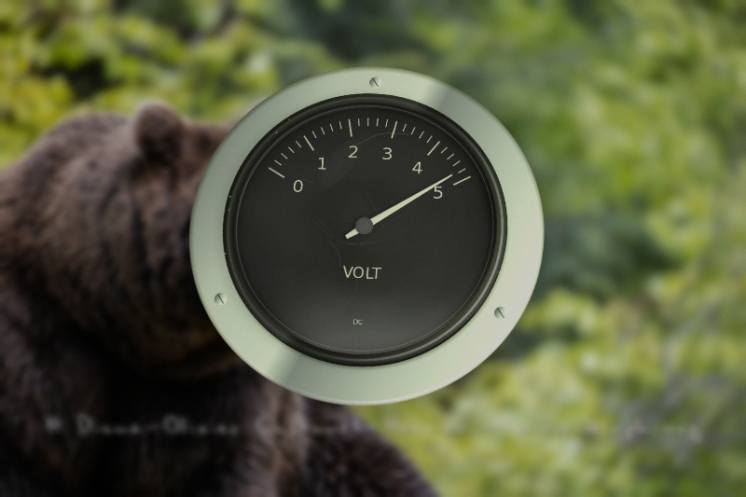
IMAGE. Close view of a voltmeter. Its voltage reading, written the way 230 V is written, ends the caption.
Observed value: 4.8 V
